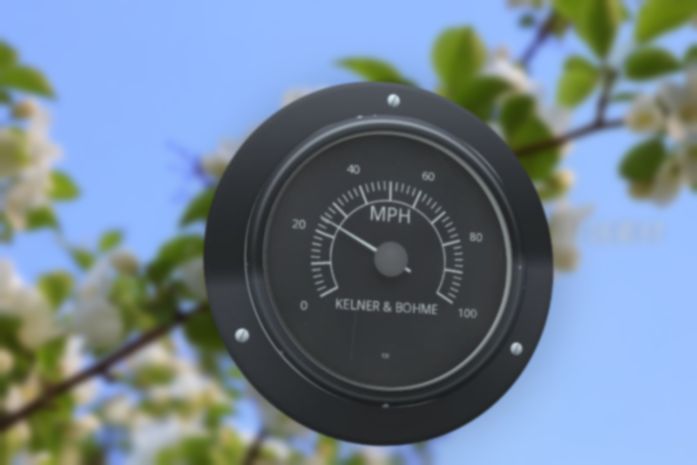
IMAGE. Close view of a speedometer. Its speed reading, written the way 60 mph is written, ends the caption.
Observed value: 24 mph
